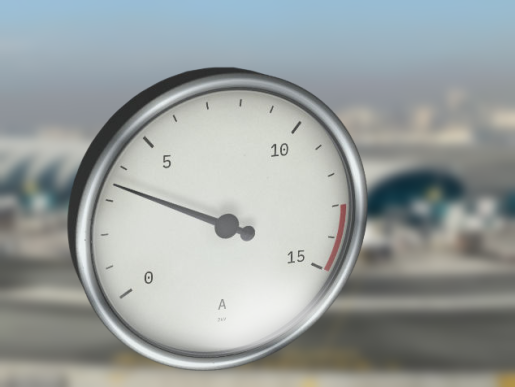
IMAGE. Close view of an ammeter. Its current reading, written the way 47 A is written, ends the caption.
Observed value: 3.5 A
